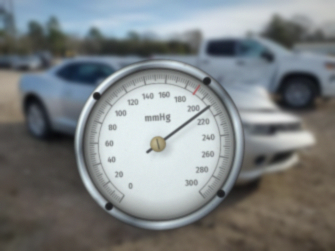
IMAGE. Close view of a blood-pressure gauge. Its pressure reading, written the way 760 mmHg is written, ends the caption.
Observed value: 210 mmHg
